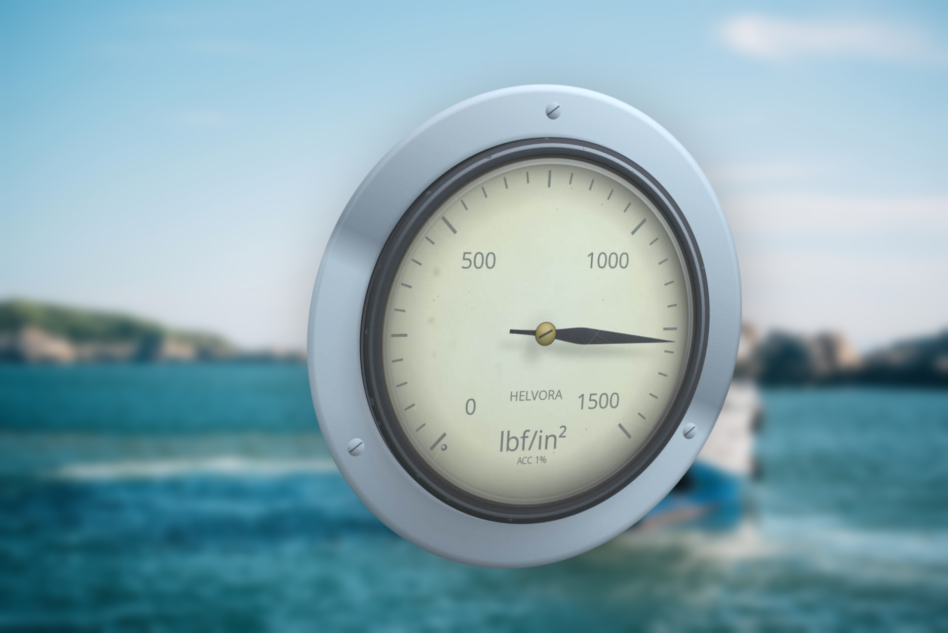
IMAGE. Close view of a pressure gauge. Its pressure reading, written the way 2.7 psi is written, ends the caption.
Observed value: 1275 psi
